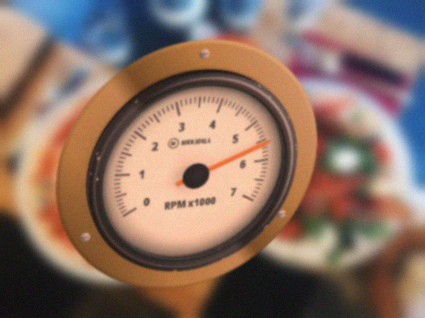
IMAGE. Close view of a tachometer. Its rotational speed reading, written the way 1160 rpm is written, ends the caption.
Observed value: 5500 rpm
